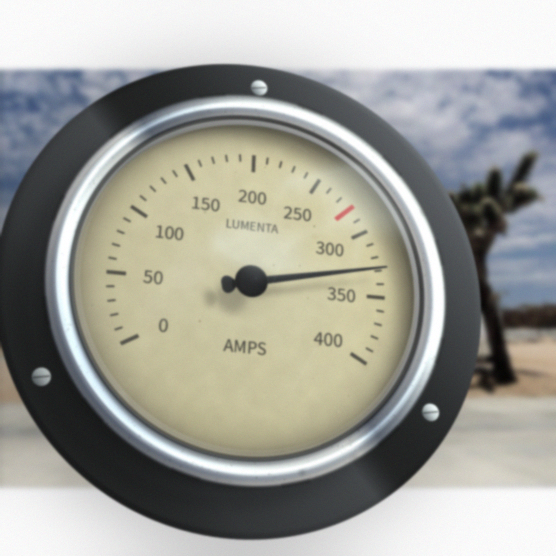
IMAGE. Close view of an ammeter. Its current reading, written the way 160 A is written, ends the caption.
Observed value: 330 A
